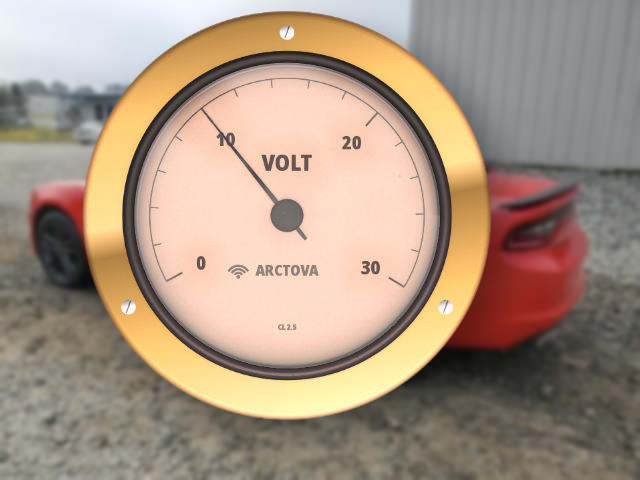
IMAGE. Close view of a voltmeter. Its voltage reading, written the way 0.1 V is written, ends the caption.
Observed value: 10 V
